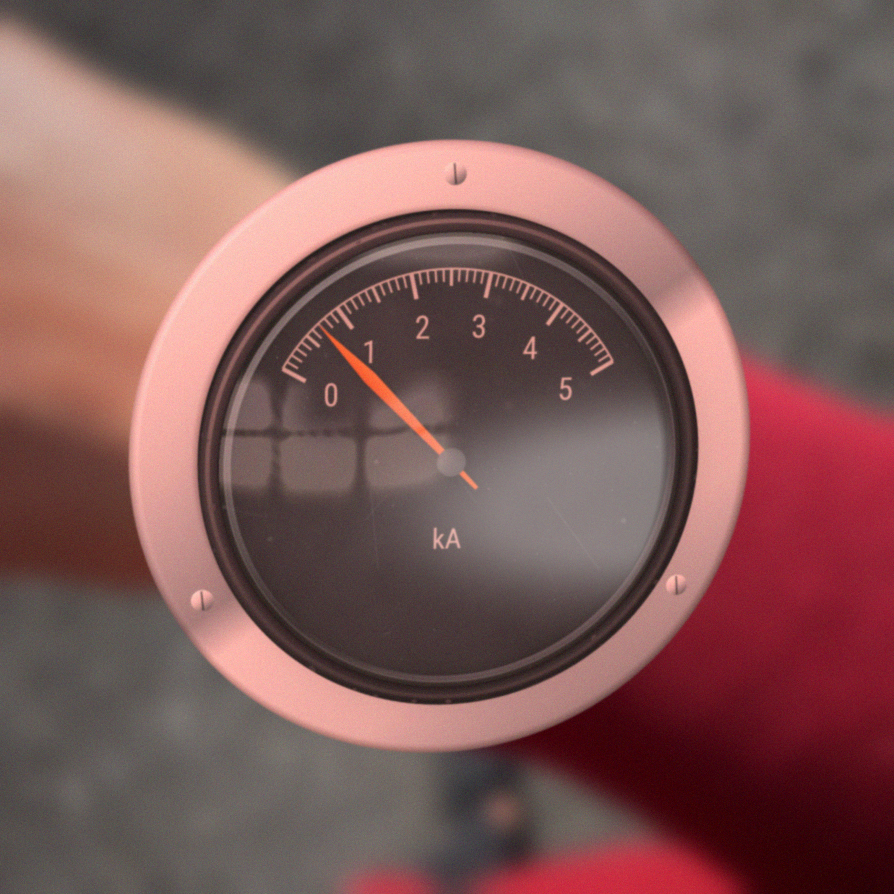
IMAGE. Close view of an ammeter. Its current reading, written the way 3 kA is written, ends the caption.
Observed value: 0.7 kA
